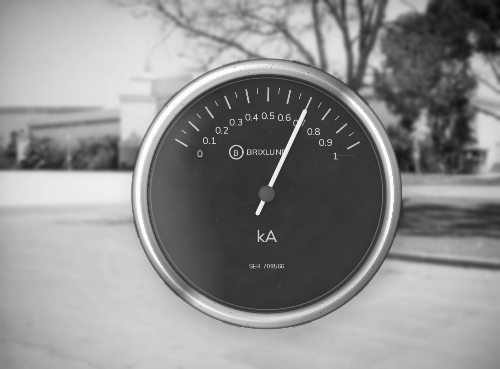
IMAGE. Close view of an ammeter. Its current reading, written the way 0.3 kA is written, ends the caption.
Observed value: 0.7 kA
